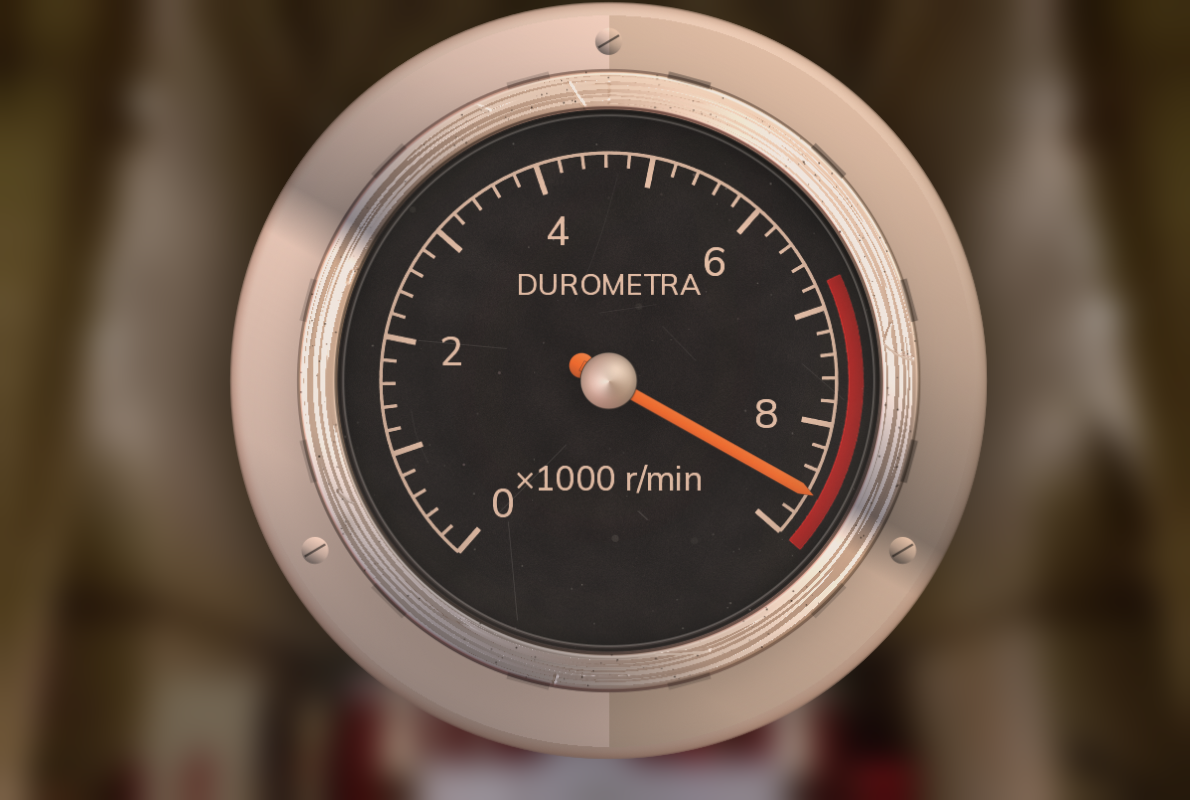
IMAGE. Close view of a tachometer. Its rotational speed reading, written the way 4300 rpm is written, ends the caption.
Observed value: 8600 rpm
